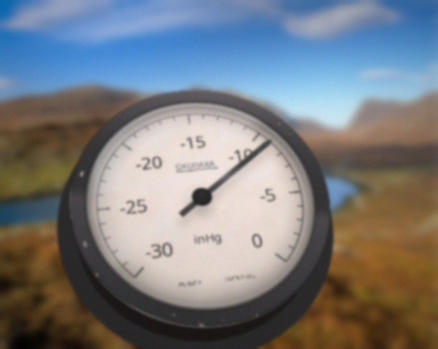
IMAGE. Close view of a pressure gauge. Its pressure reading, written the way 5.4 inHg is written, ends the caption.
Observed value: -9 inHg
